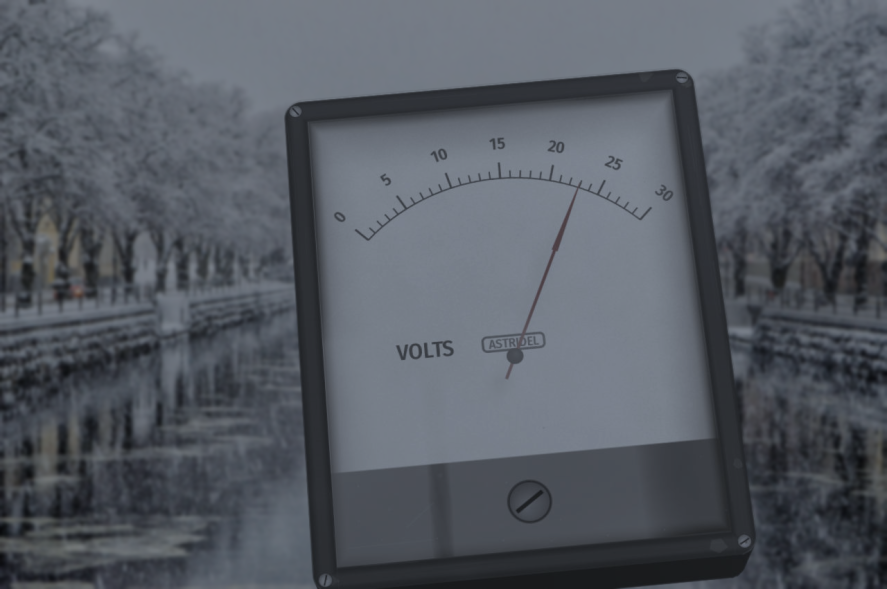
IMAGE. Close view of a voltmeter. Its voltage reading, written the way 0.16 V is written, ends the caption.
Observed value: 23 V
